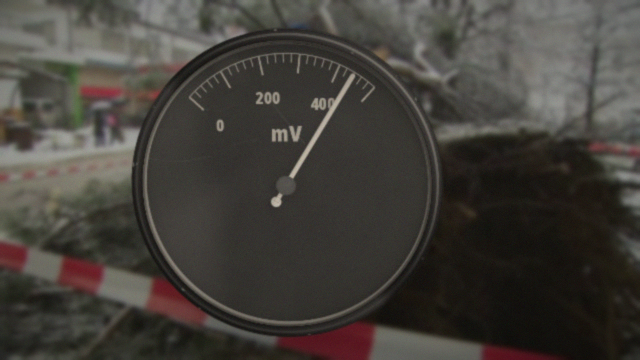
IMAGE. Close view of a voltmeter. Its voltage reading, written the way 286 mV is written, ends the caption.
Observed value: 440 mV
